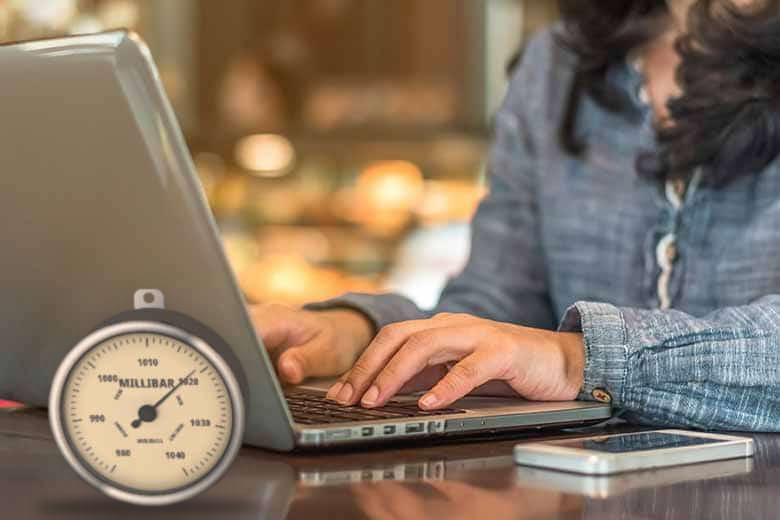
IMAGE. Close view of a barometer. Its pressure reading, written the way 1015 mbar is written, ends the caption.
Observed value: 1019 mbar
